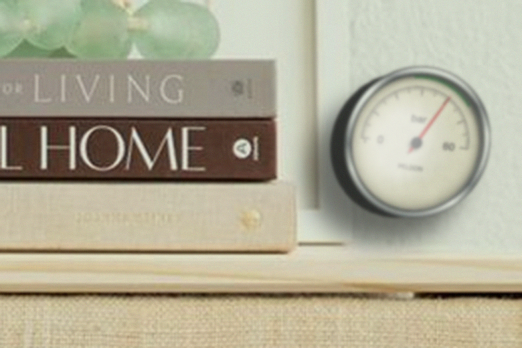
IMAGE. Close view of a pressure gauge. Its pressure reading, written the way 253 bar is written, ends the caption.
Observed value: 40 bar
